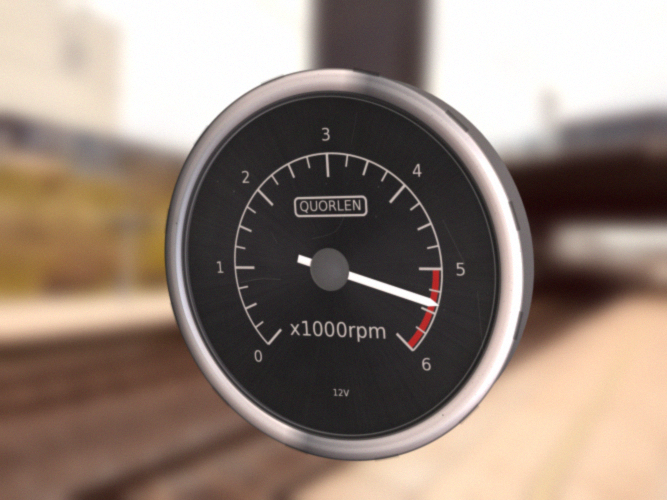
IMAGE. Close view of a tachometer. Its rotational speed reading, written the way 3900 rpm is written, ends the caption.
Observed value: 5375 rpm
